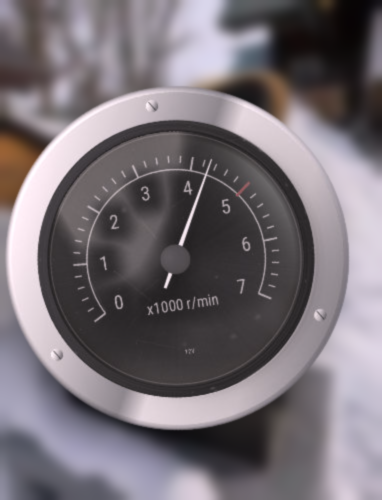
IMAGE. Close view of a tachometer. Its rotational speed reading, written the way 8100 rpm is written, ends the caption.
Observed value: 4300 rpm
